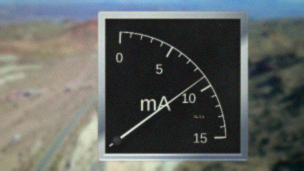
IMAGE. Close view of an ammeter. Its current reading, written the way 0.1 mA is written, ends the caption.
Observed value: 9 mA
